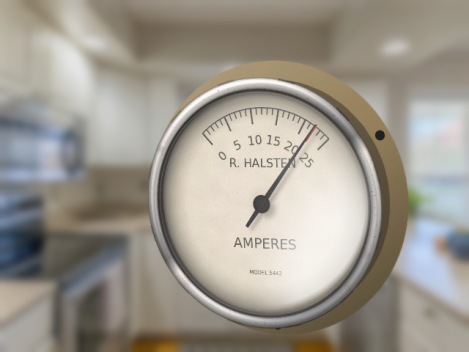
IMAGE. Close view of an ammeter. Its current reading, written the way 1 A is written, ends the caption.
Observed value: 22 A
